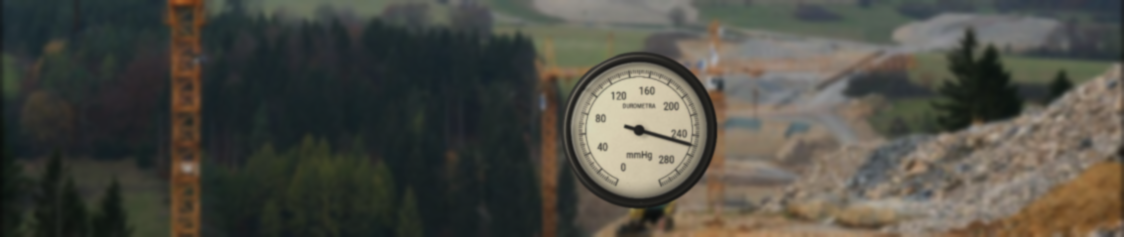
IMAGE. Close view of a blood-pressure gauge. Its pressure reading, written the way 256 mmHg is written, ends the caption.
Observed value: 250 mmHg
